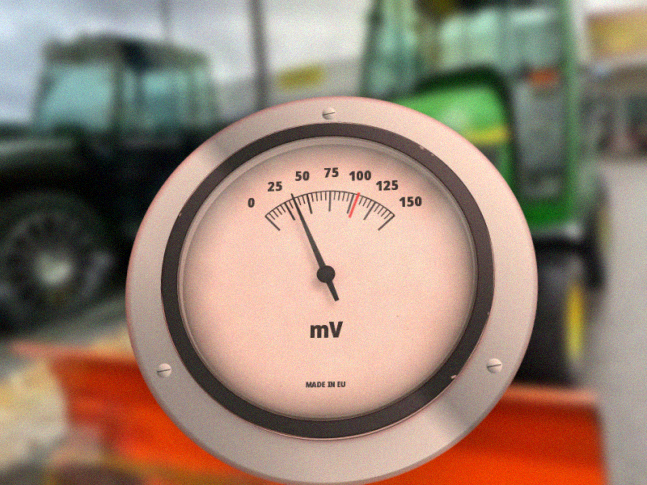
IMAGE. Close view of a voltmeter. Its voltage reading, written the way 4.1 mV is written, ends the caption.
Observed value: 35 mV
